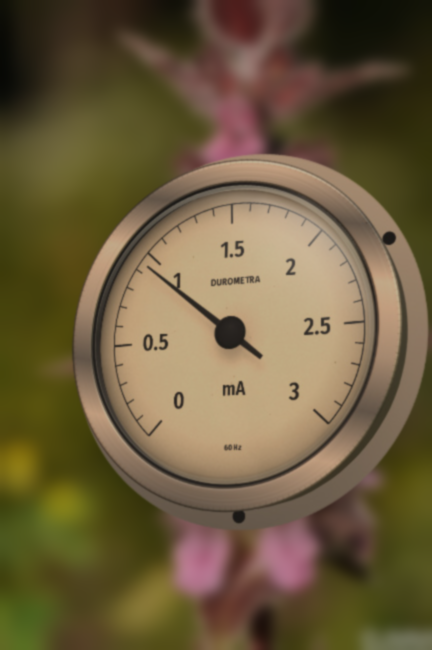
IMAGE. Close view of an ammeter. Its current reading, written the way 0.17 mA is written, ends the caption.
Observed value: 0.95 mA
